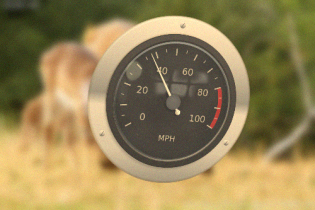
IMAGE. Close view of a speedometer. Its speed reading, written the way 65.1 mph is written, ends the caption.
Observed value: 37.5 mph
